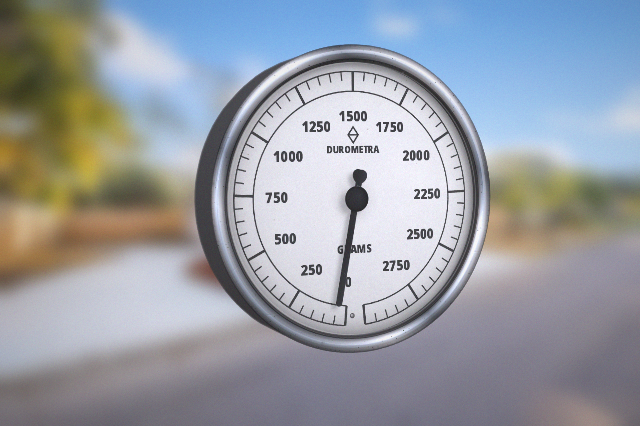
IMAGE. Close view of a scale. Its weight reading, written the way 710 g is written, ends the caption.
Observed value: 50 g
